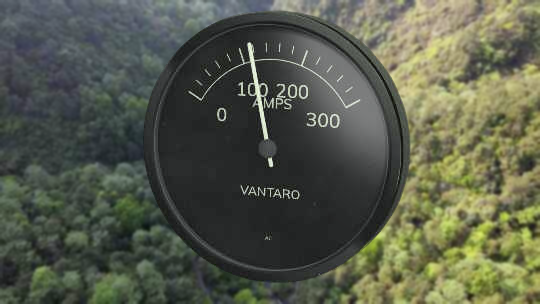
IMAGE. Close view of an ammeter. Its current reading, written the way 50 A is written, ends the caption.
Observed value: 120 A
